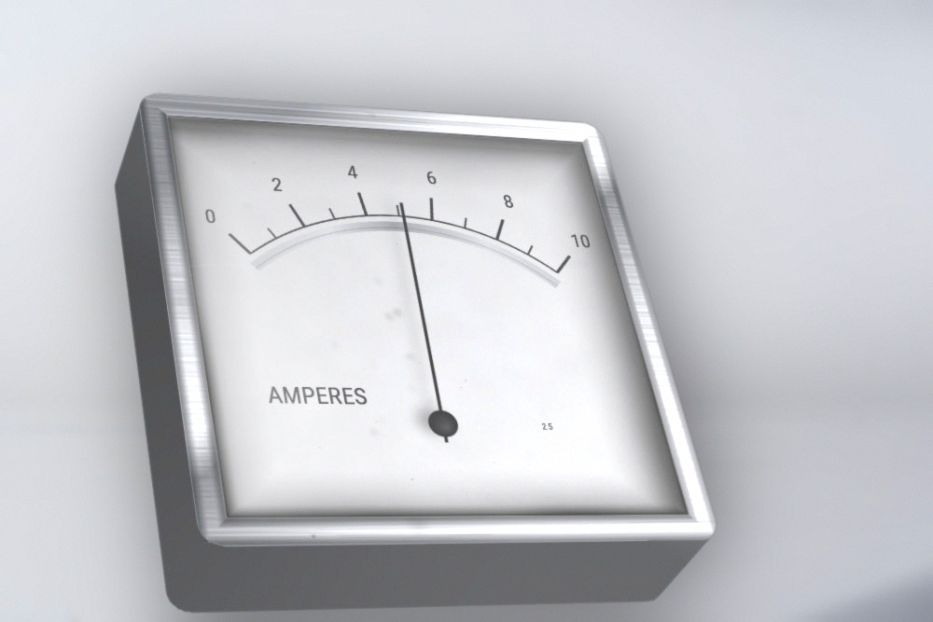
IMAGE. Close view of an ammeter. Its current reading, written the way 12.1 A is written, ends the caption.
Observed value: 5 A
